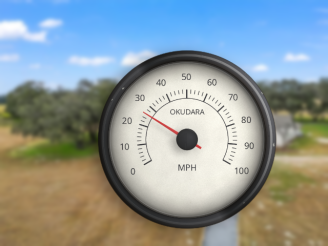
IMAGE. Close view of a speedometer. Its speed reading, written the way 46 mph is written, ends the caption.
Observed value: 26 mph
